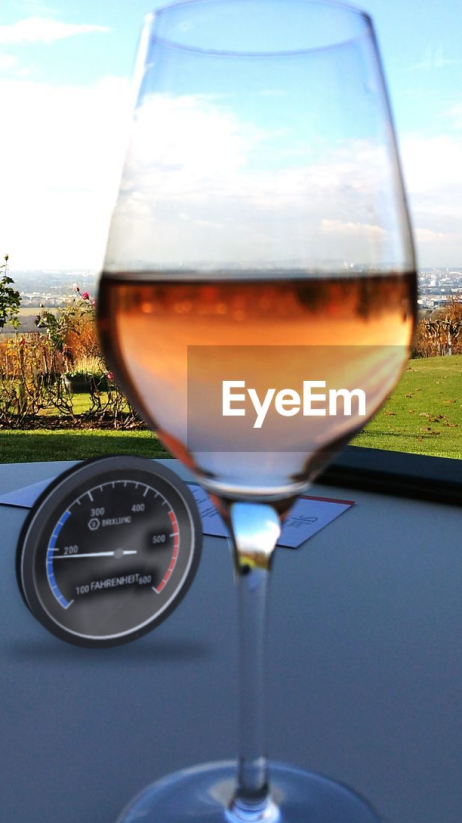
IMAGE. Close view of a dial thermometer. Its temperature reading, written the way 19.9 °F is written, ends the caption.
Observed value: 190 °F
